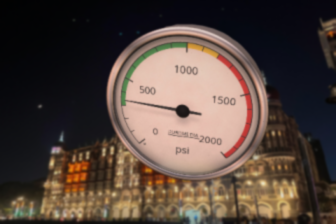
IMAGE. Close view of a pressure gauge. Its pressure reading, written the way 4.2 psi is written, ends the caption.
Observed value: 350 psi
